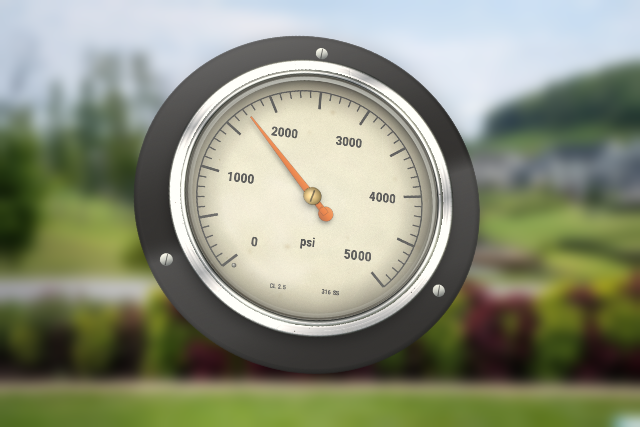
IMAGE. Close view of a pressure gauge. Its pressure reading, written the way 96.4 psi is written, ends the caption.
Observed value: 1700 psi
